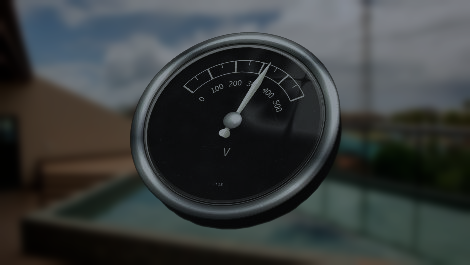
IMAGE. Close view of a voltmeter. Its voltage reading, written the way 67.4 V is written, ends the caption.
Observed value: 325 V
